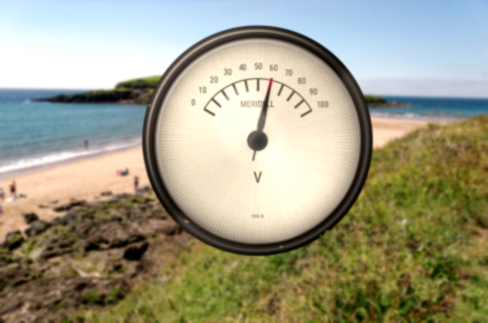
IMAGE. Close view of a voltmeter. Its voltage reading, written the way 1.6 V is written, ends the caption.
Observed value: 60 V
